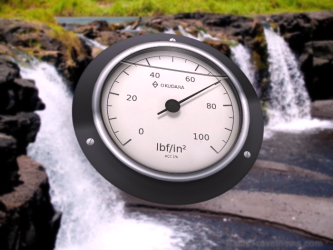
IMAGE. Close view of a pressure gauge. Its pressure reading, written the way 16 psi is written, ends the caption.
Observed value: 70 psi
